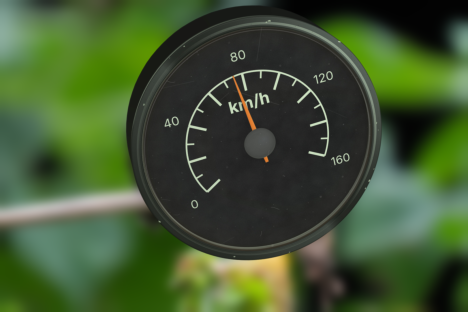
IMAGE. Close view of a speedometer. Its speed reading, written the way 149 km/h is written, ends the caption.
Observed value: 75 km/h
